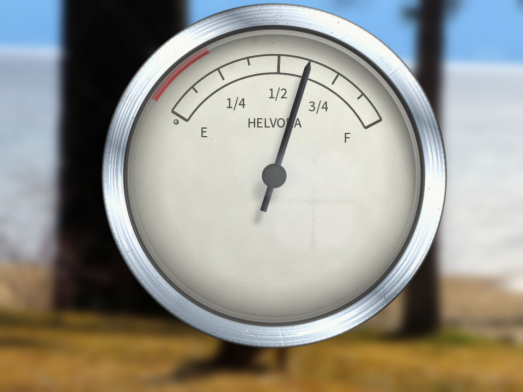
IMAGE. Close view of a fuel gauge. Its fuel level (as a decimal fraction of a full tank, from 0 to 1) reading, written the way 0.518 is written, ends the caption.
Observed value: 0.625
